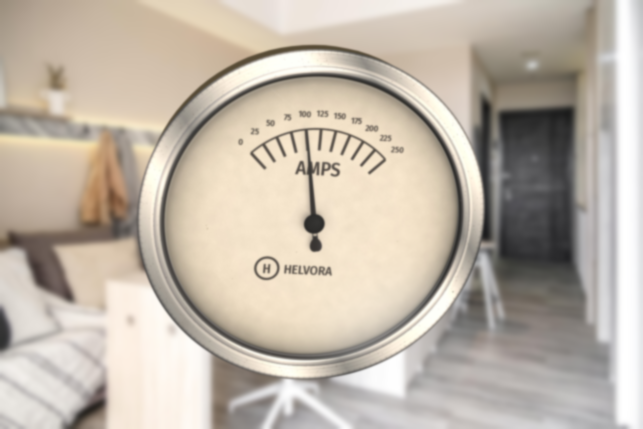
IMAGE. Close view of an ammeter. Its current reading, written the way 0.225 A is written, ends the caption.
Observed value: 100 A
